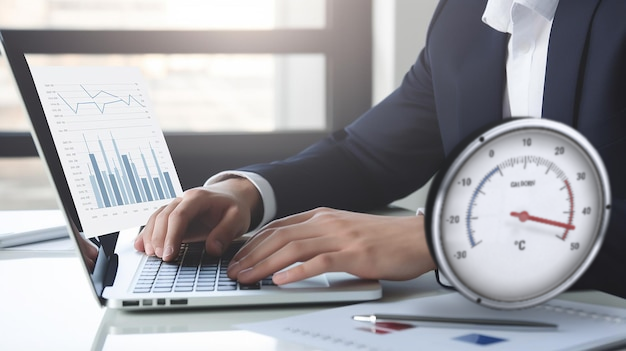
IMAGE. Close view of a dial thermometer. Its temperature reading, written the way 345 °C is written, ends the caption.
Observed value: 45 °C
